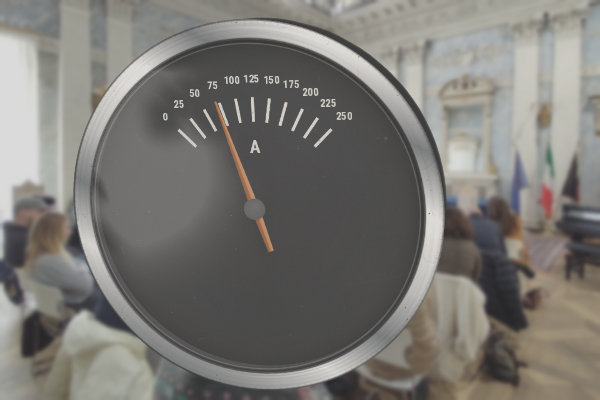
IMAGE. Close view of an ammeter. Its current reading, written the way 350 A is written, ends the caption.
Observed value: 75 A
